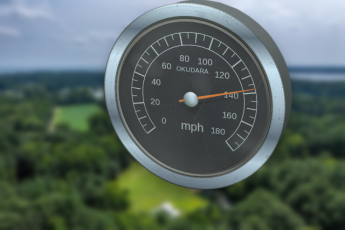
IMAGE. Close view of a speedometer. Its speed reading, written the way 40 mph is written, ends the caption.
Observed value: 137.5 mph
